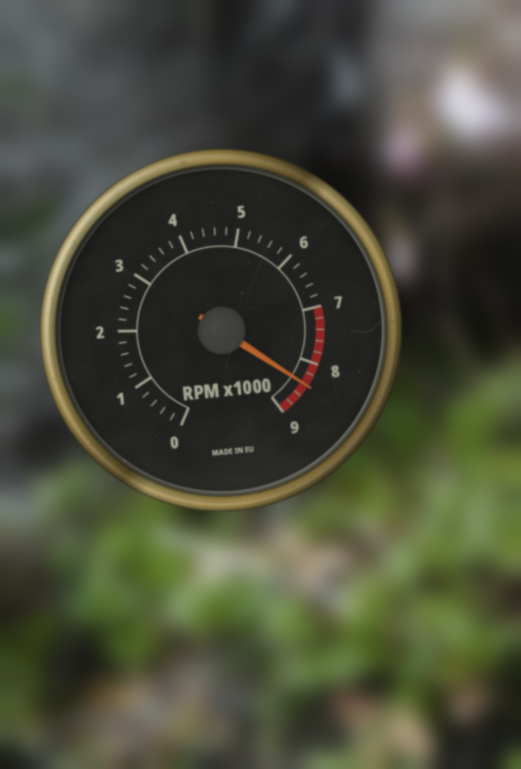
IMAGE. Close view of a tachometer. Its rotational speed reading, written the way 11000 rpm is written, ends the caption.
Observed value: 8400 rpm
